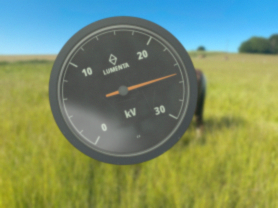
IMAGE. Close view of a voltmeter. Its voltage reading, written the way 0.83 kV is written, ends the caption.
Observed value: 25 kV
